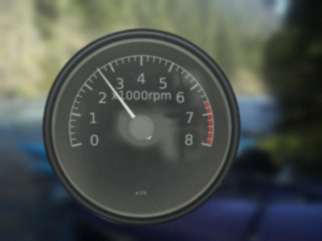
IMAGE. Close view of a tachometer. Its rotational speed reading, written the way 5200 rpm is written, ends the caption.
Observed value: 2600 rpm
